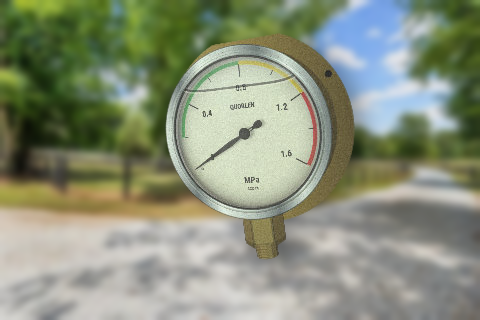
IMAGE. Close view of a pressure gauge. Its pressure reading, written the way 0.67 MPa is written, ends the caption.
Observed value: 0 MPa
